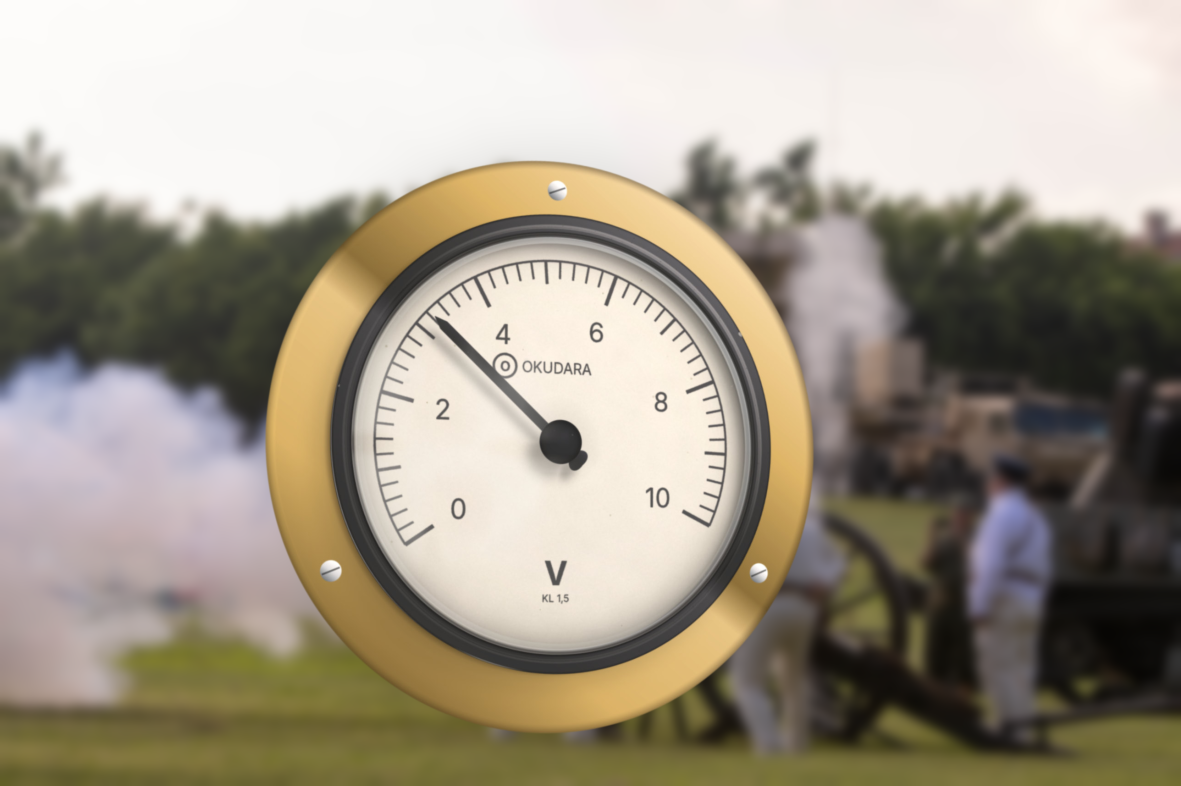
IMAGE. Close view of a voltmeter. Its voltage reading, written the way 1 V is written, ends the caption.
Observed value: 3.2 V
